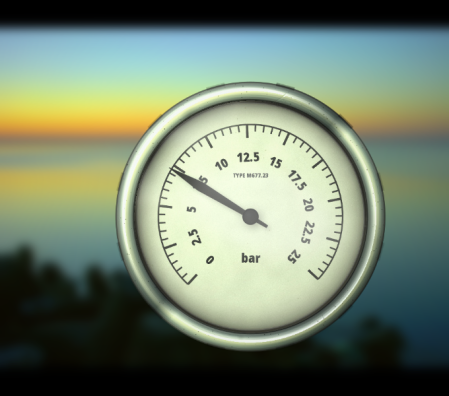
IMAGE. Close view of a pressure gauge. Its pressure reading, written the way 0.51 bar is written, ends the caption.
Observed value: 7.25 bar
